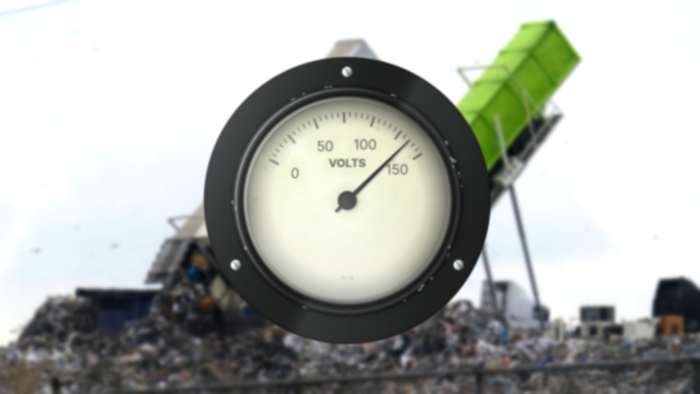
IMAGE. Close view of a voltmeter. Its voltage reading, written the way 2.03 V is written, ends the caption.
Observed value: 135 V
